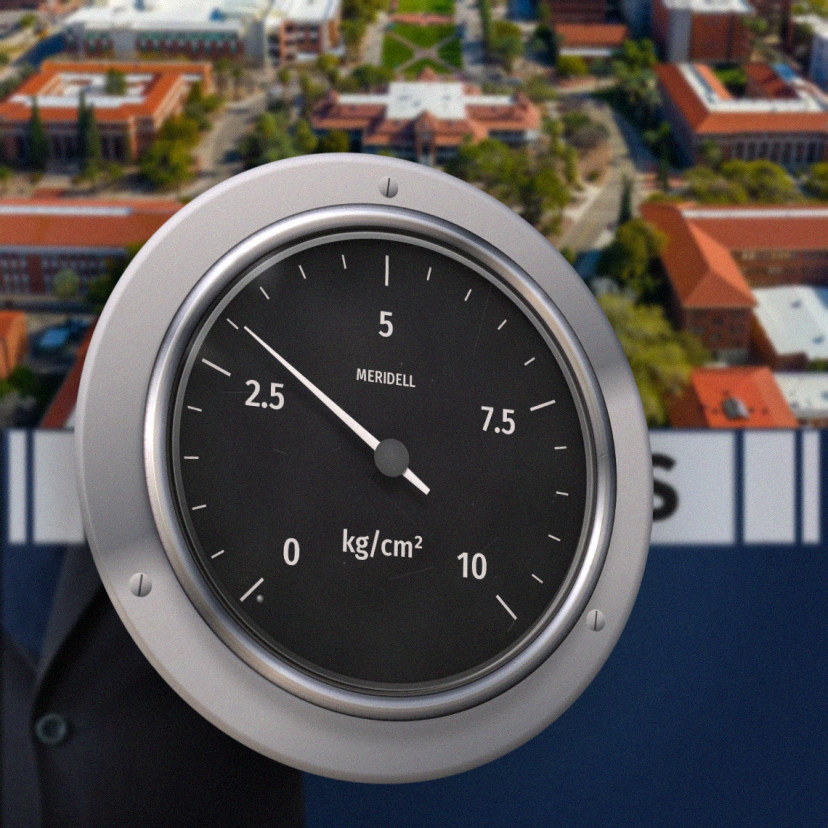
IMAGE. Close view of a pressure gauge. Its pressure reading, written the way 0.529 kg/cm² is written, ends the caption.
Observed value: 3 kg/cm²
